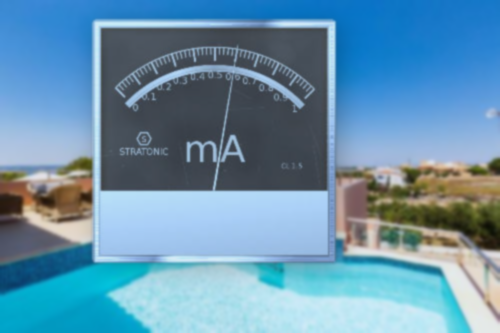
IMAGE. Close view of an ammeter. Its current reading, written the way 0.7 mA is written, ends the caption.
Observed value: 0.6 mA
